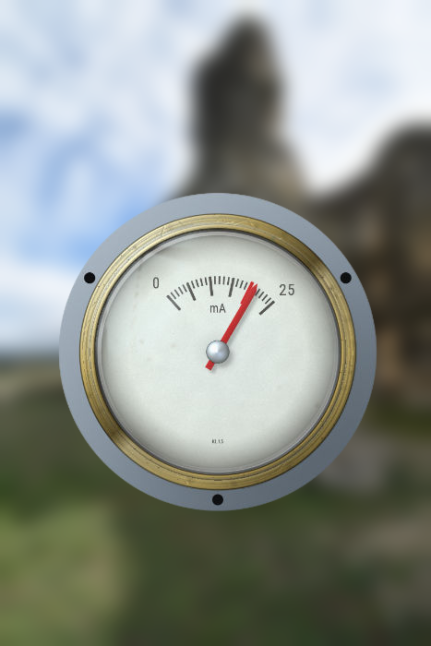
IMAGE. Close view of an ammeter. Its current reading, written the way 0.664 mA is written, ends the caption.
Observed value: 20 mA
